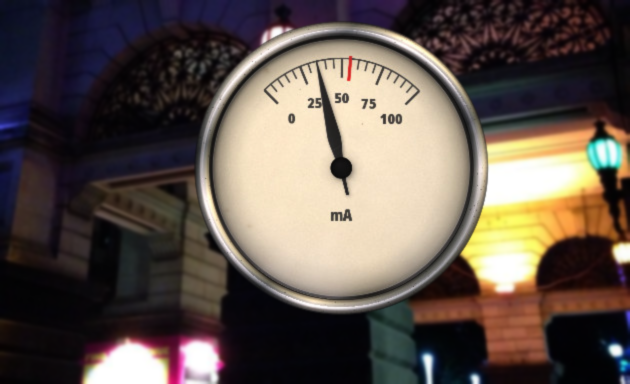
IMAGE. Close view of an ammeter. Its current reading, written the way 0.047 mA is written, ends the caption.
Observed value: 35 mA
